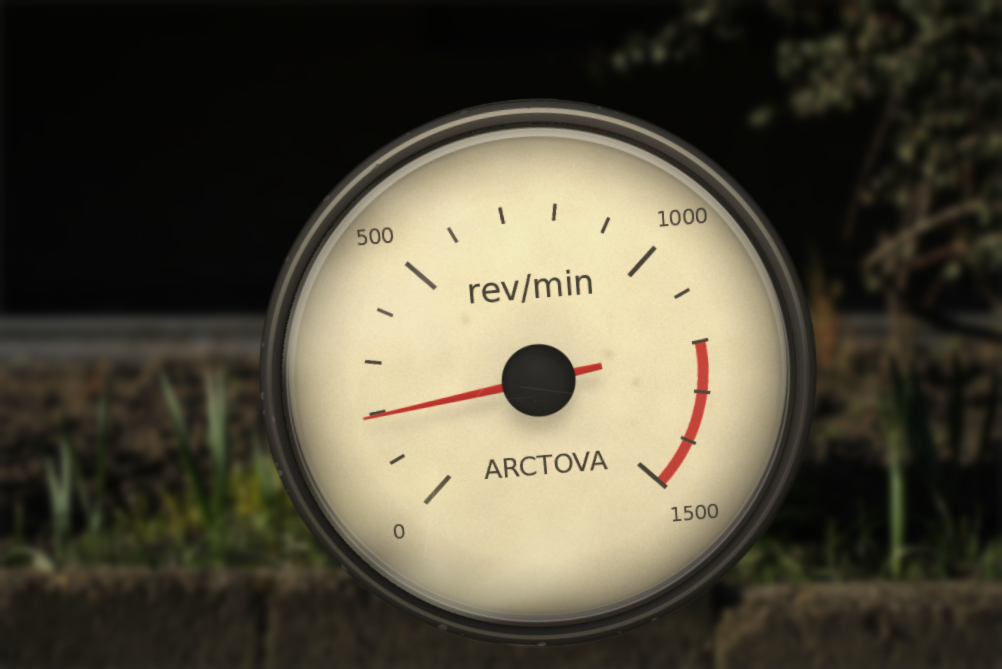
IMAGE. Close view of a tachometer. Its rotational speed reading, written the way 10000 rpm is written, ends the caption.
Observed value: 200 rpm
